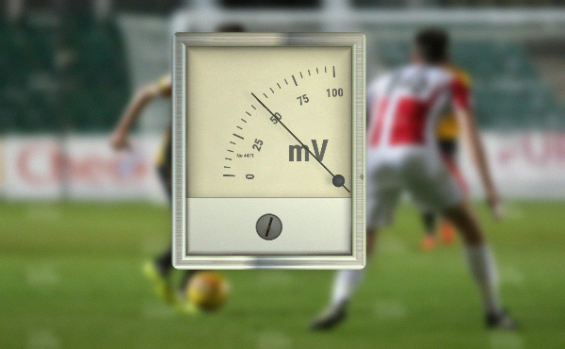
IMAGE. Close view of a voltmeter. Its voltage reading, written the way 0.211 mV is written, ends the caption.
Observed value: 50 mV
